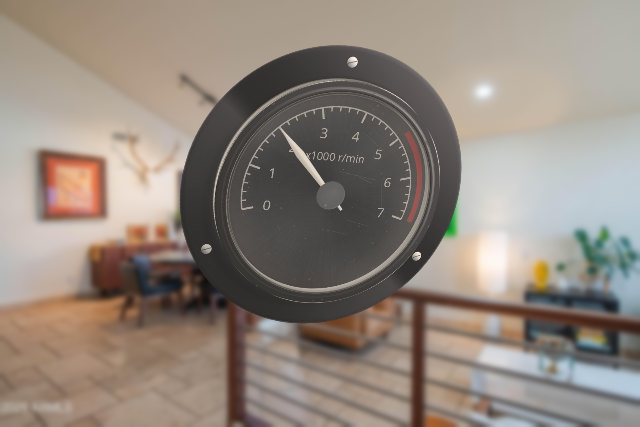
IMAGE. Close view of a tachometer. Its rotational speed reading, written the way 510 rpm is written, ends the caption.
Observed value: 2000 rpm
